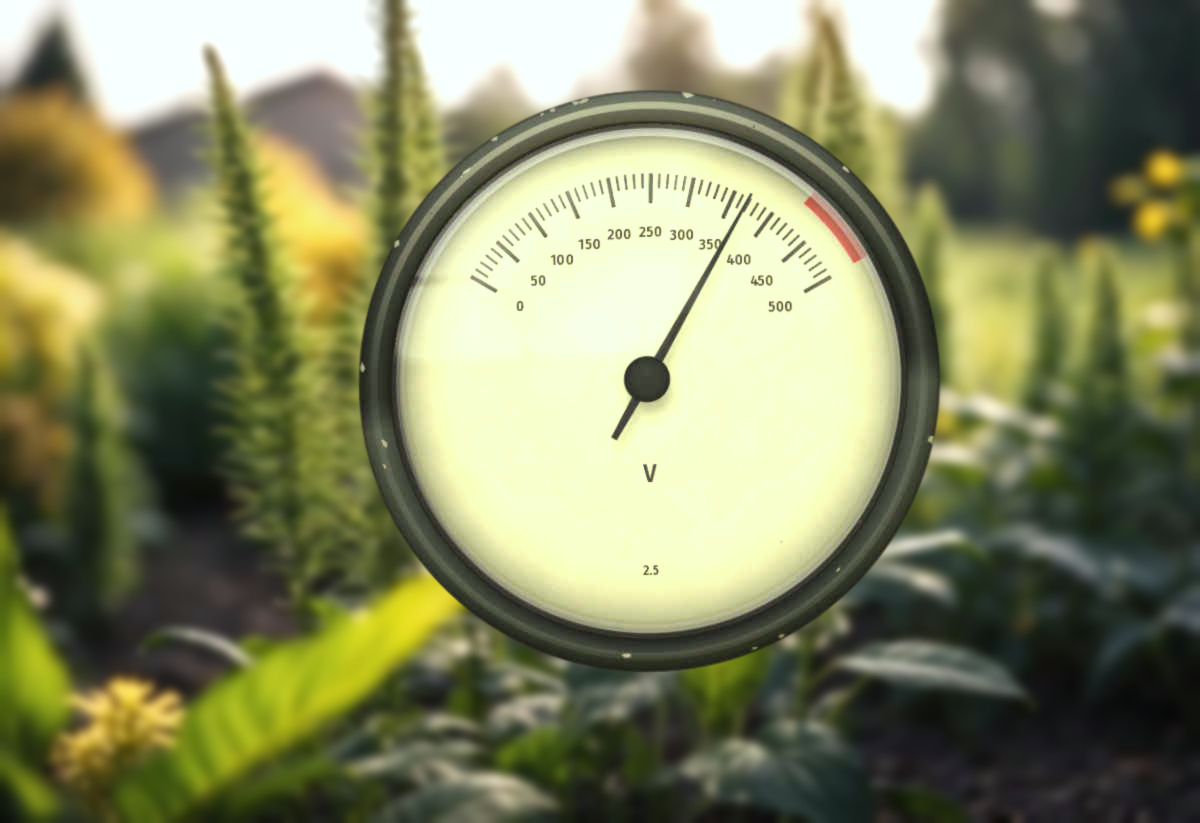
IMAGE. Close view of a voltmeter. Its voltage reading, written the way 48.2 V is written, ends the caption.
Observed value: 370 V
